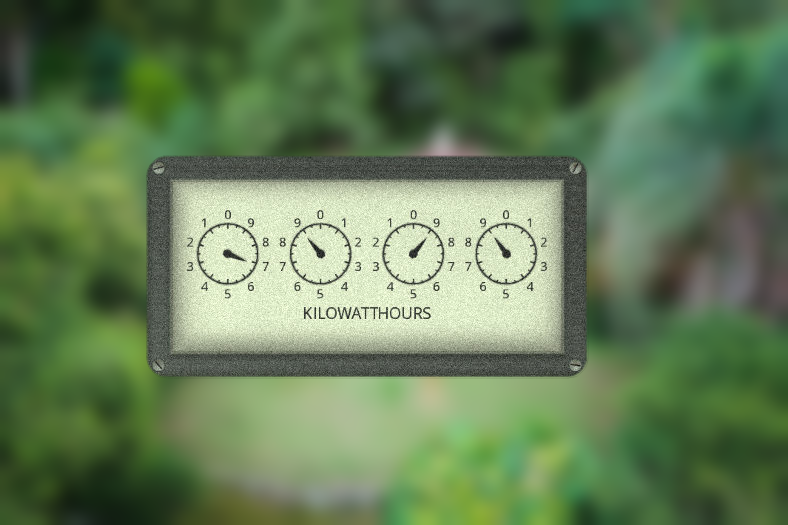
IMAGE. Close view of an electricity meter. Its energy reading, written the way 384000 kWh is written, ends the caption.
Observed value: 6889 kWh
